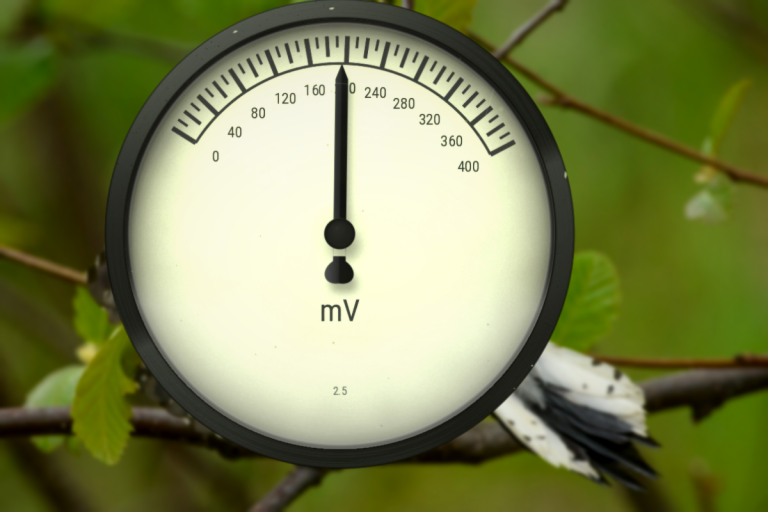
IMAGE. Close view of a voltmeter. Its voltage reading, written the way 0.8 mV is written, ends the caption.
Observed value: 195 mV
